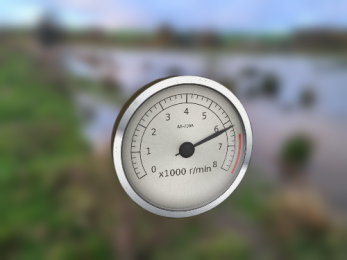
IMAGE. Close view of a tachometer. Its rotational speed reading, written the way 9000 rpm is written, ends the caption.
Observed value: 6200 rpm
